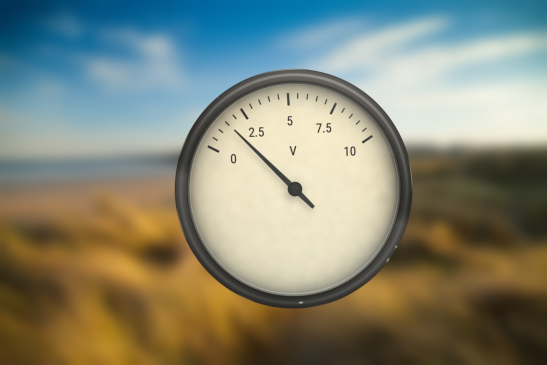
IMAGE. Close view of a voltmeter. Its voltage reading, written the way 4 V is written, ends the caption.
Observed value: 1.5 V
